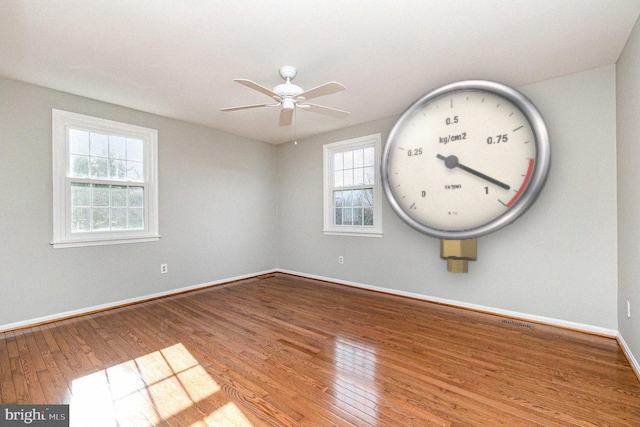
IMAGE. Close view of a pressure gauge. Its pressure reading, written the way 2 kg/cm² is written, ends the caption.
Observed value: 0.95 kg/cm²
